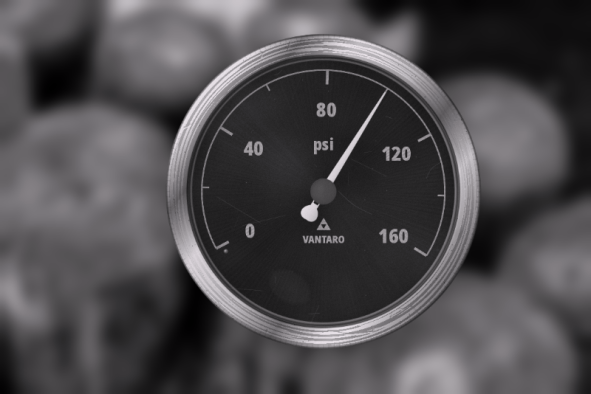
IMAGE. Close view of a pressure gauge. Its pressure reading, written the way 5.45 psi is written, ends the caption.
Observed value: 100 psi
